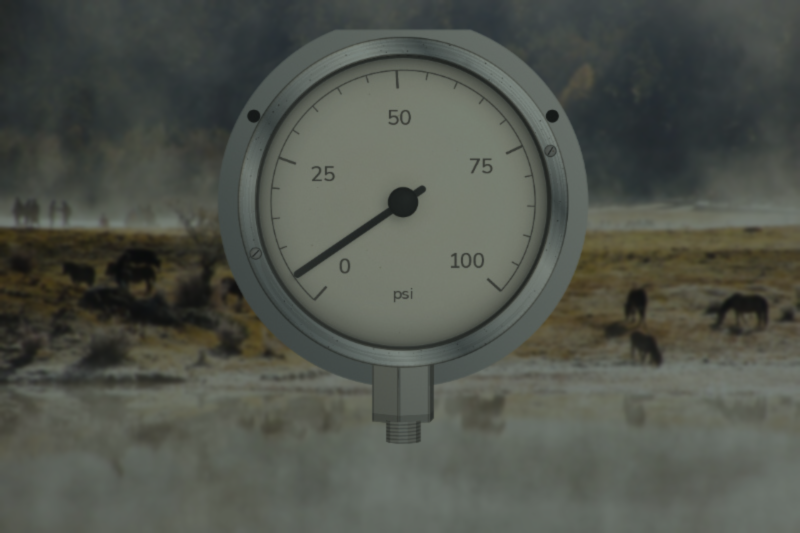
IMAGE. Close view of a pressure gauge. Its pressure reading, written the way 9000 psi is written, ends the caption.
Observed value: 5 psi
